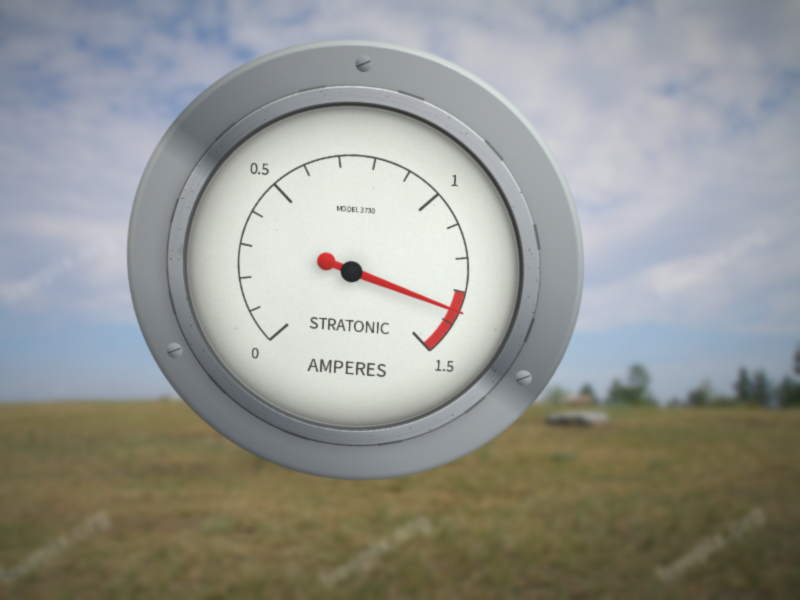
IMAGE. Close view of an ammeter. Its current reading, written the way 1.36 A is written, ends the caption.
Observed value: 1.35 A
